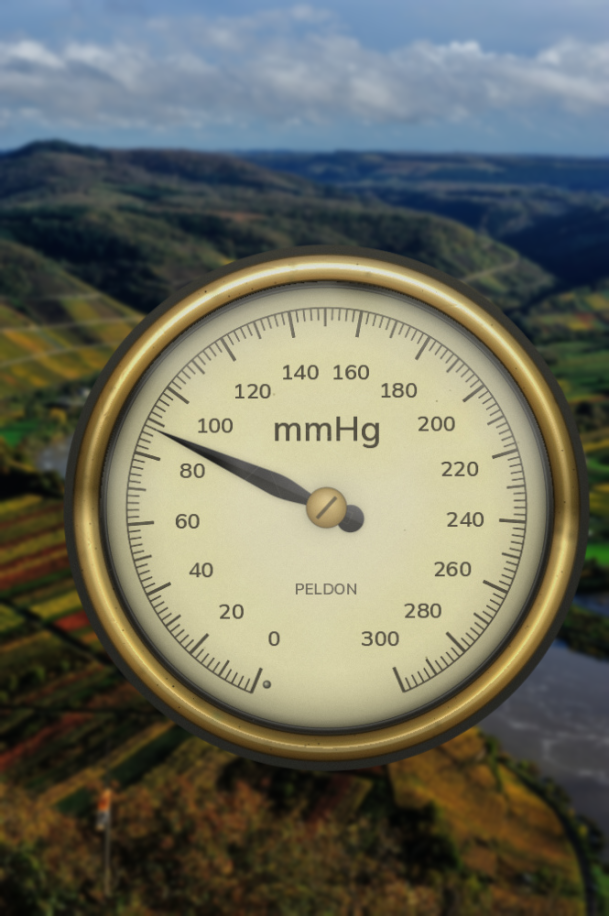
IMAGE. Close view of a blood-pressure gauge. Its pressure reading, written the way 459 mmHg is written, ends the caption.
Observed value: 88 mmHg
